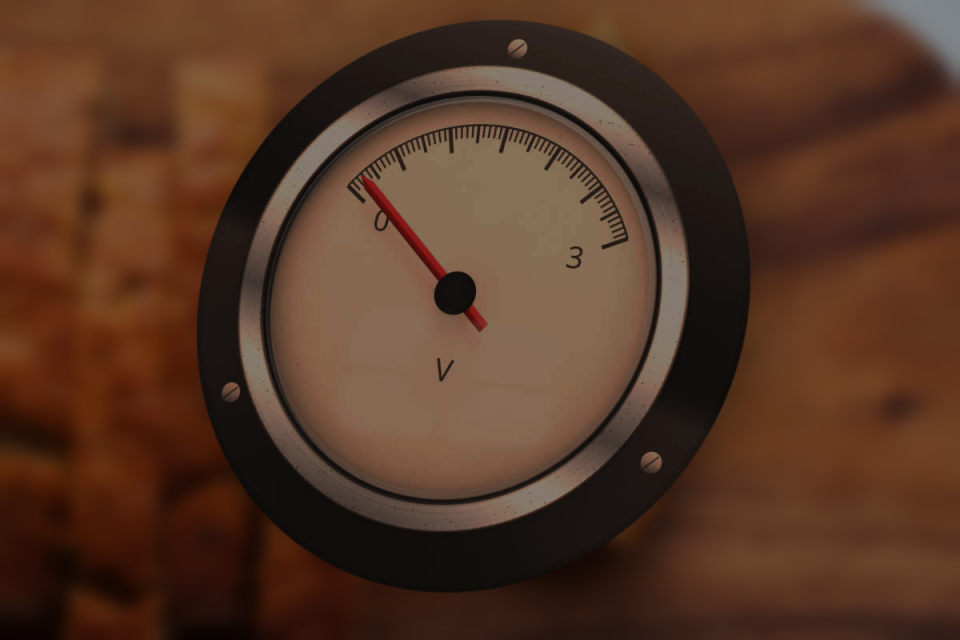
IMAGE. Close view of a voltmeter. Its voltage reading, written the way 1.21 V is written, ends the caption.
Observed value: 0.15 V
